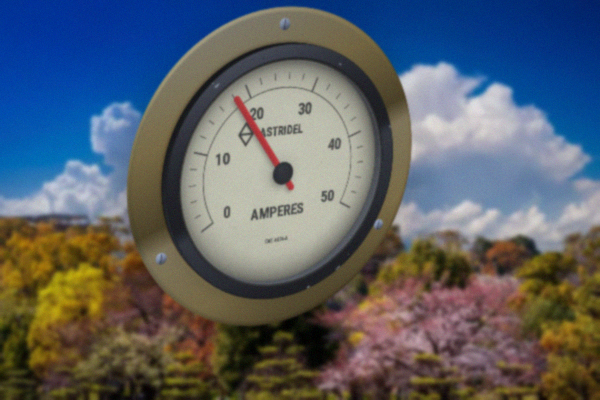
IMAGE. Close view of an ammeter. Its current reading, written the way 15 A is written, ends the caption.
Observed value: 18 A
